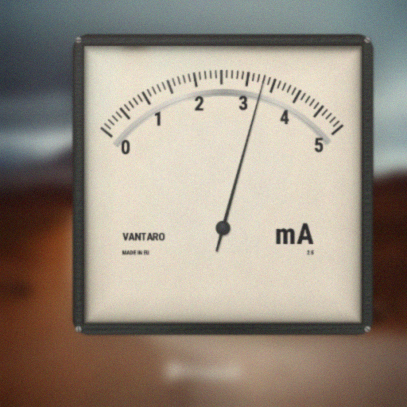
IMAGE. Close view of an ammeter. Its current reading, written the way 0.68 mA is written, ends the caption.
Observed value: 3.3 mA
